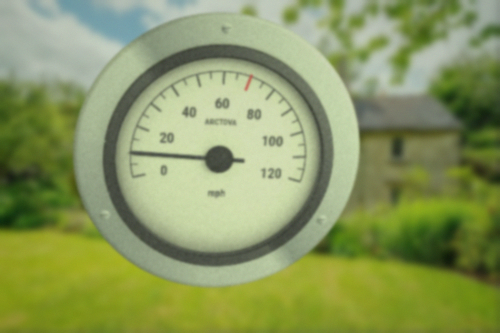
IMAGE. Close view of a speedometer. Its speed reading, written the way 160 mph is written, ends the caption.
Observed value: 10 mph
